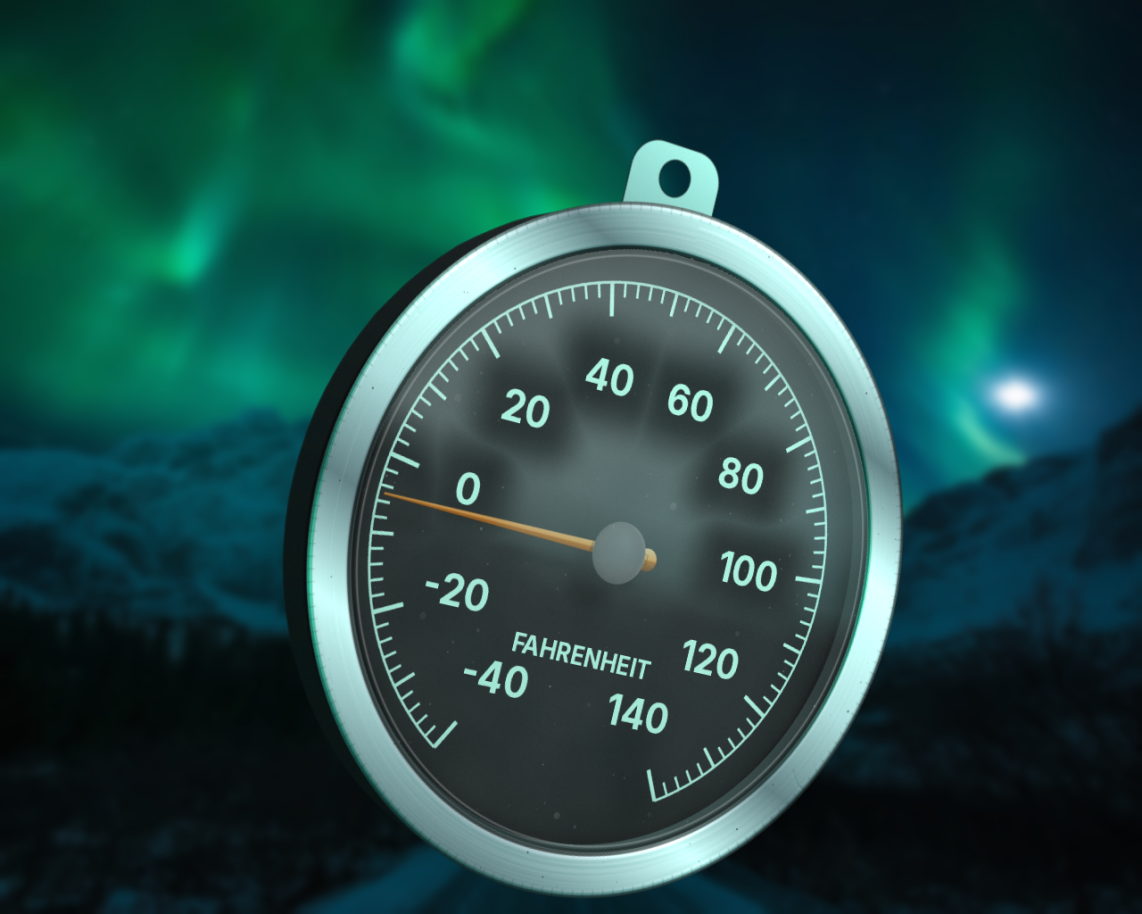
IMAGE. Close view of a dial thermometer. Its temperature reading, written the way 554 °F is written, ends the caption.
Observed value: -5 °F
